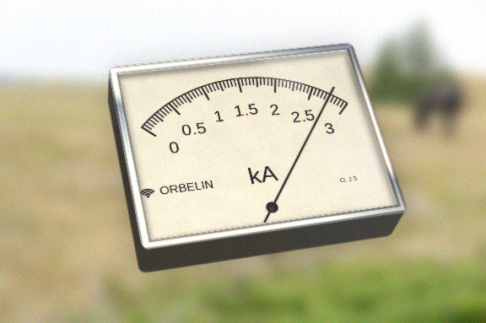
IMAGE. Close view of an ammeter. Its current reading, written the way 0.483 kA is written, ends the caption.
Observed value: 2.75 kA
